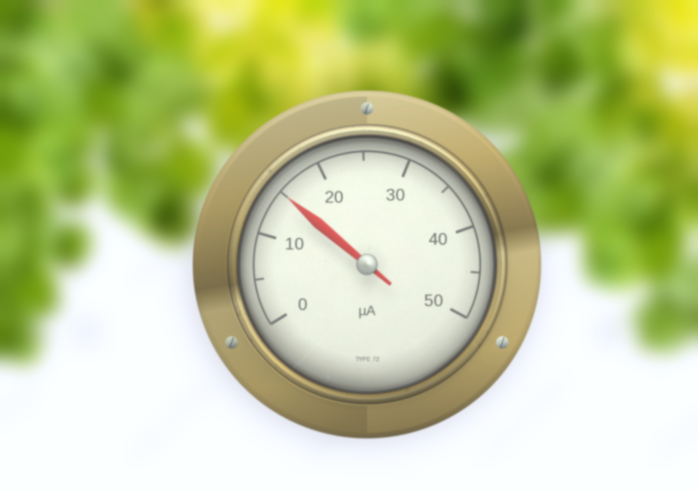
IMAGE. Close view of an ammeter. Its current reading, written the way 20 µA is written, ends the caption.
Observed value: 15 µA
